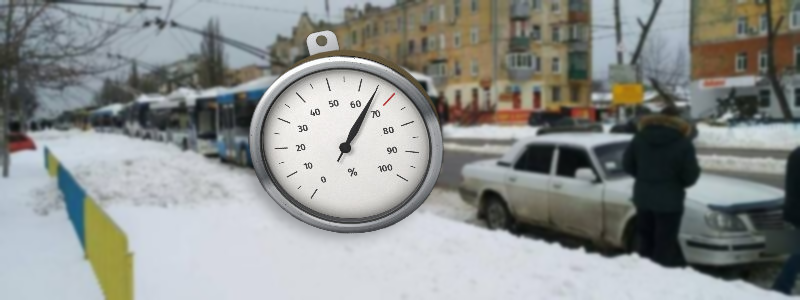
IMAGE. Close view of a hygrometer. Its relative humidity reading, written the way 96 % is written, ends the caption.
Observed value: 65 %
